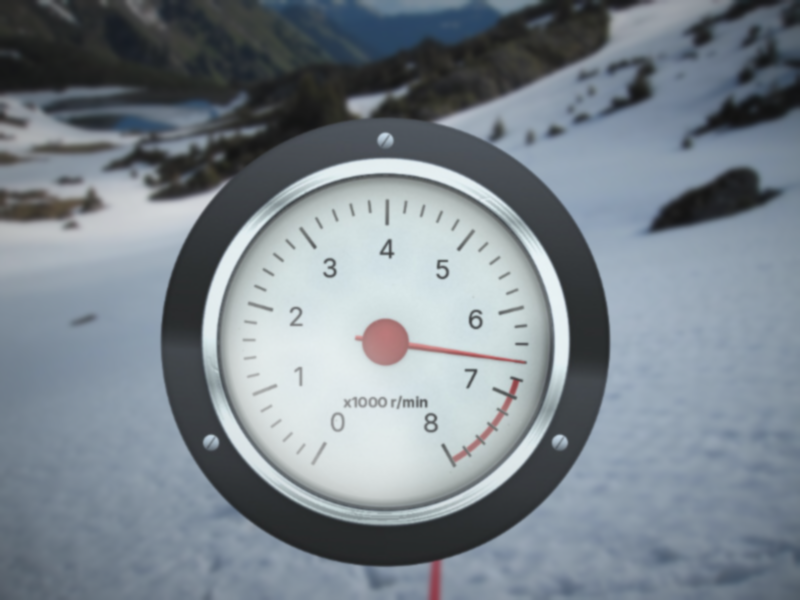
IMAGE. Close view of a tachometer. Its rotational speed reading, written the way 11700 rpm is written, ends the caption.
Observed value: 6600 rpm
